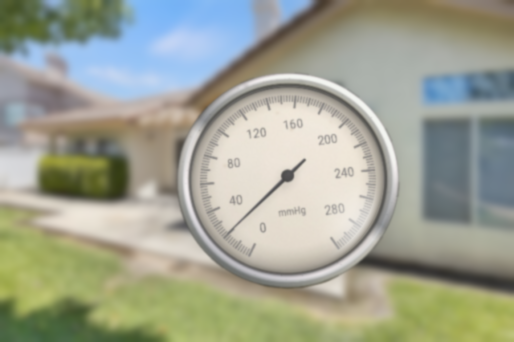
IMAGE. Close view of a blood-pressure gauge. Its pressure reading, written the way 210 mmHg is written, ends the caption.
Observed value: 20 mmHg
